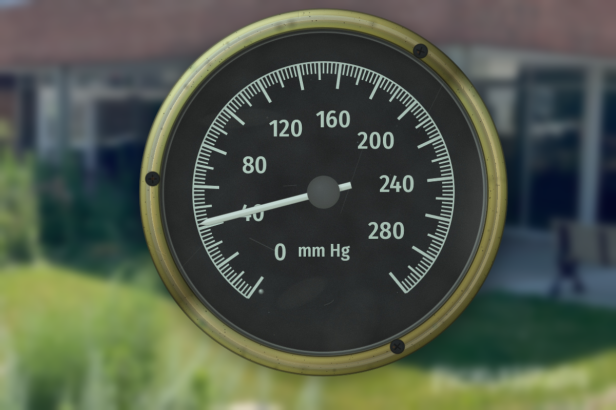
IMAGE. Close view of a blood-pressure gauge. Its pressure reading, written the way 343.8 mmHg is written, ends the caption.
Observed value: 42 mmHg
